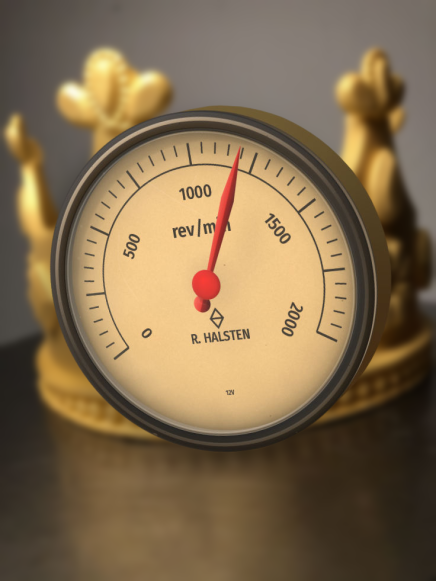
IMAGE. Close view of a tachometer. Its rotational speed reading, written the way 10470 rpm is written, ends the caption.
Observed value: 1200 rpm
